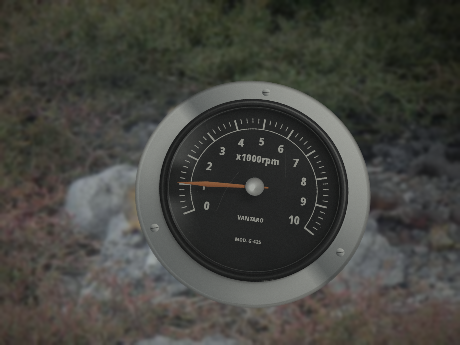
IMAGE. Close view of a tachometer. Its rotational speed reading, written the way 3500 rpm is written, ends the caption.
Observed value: 1000 rpm
